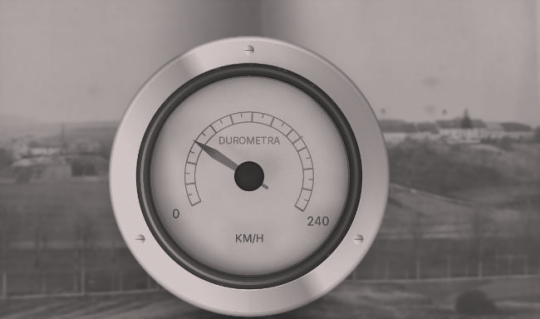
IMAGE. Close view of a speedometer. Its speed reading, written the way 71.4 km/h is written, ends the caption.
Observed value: 60 km/h
